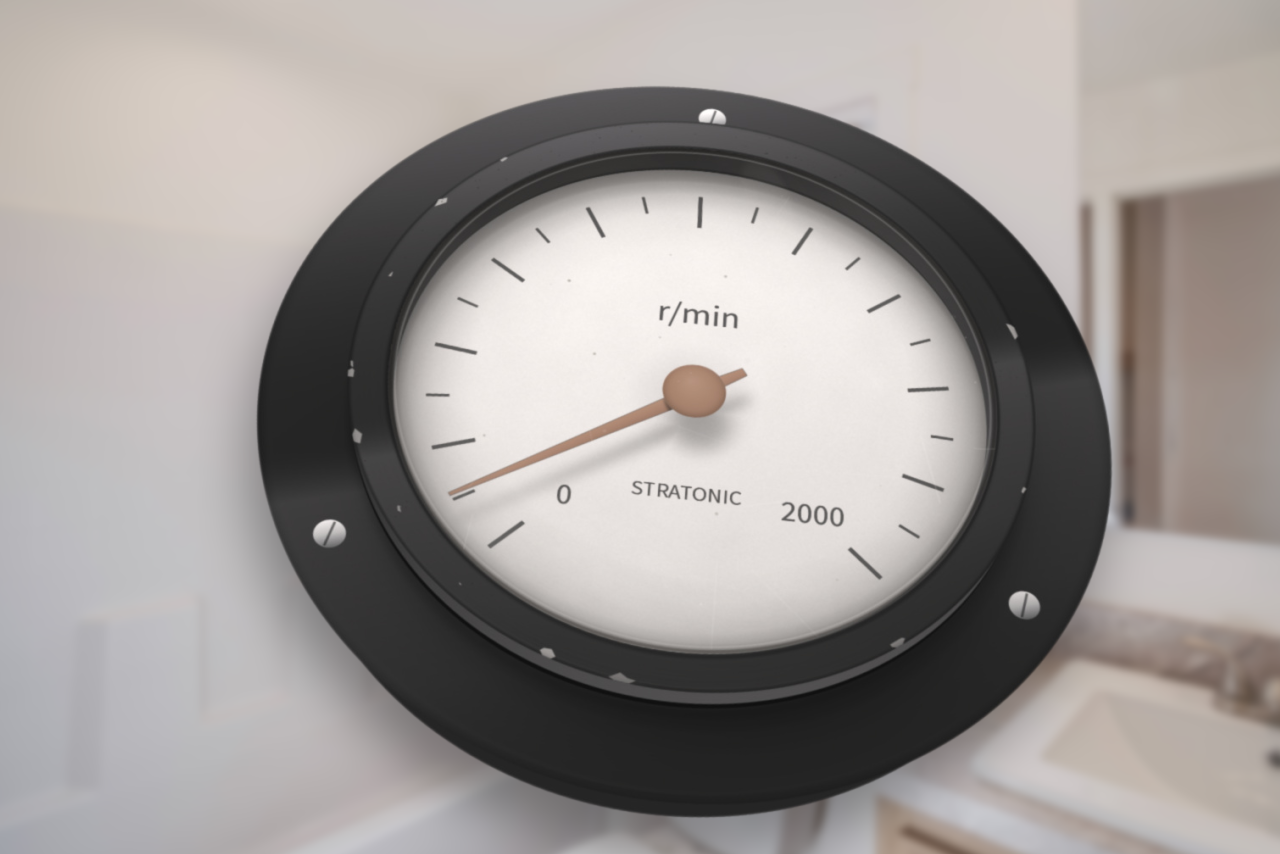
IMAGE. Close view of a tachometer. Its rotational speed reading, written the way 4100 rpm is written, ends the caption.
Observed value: 100 rpm
